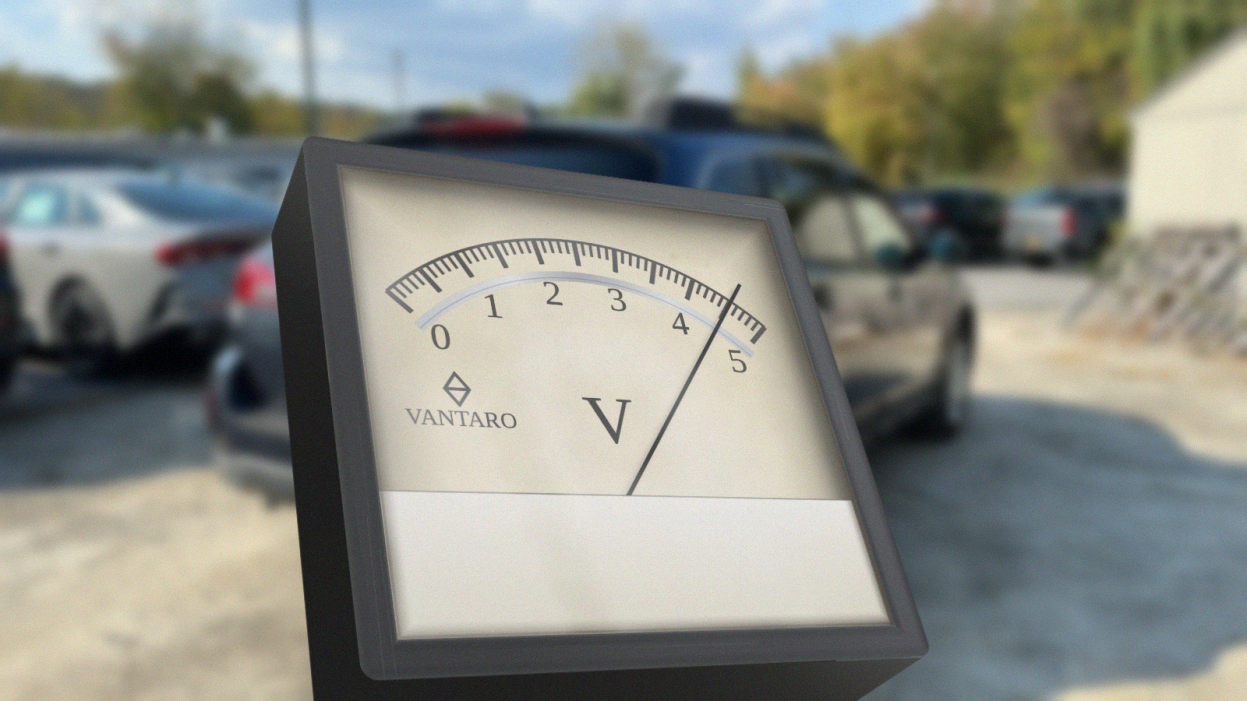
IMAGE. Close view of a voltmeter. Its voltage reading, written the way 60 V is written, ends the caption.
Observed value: 4.5 V
